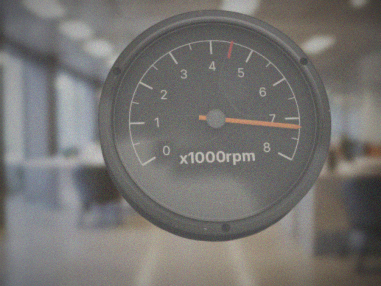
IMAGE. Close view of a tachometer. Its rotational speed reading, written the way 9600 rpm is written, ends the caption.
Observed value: 7250 rpm
